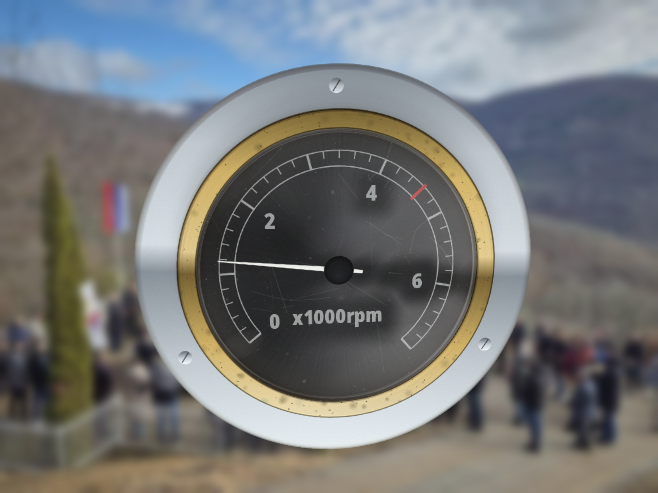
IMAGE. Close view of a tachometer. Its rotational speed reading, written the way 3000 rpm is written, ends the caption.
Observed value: 1200 rpm
